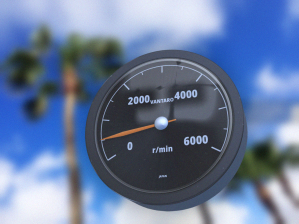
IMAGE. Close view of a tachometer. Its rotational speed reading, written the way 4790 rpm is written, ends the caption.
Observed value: 500 rpm
